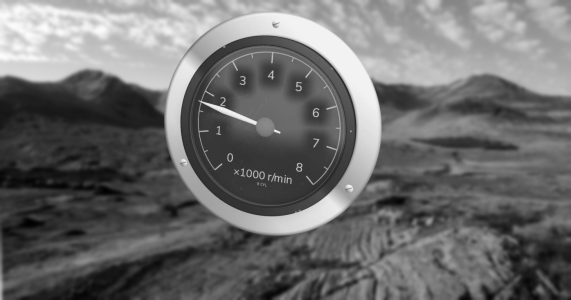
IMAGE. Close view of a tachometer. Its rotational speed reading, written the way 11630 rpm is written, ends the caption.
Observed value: 1750 rpm
